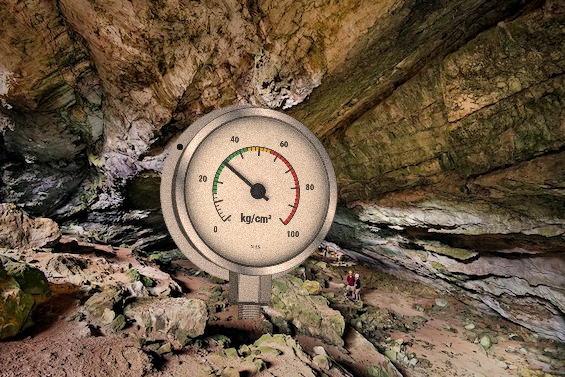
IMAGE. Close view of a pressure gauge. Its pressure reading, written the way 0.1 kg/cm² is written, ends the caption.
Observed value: 30 kg/cm²
